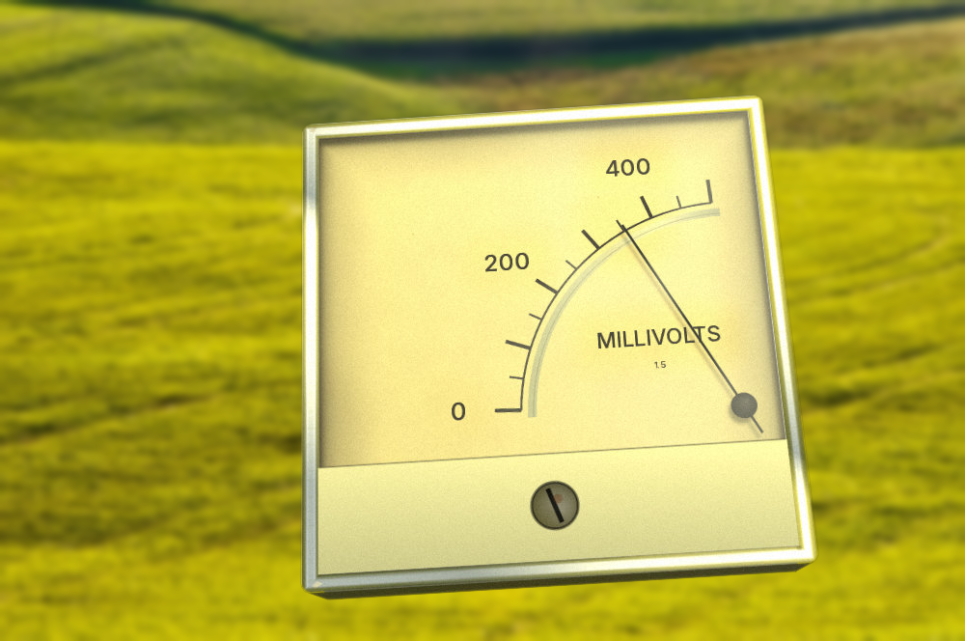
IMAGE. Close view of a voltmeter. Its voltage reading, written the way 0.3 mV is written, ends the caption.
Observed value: 350 mV
